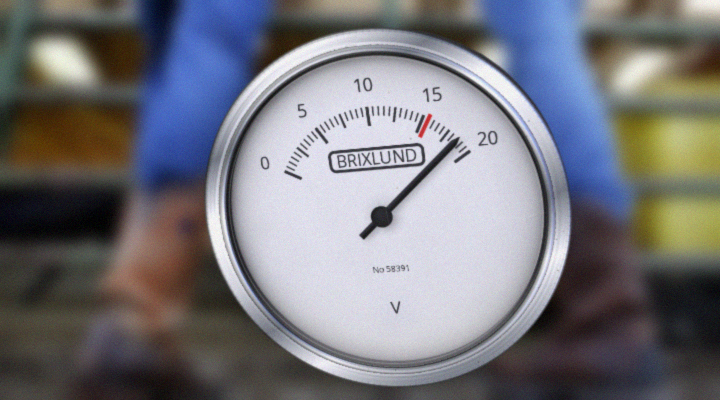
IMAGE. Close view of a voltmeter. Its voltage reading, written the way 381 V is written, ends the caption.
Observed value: 18.5 V
